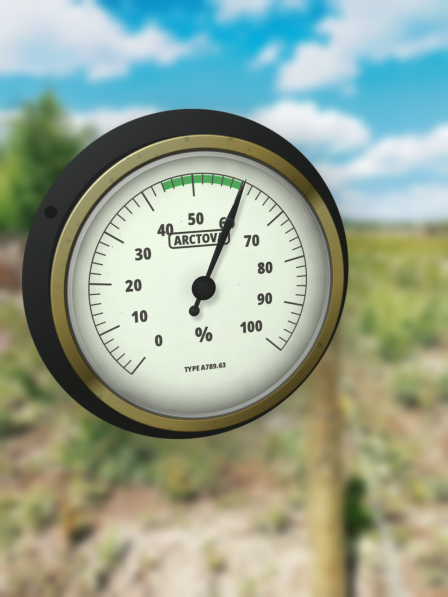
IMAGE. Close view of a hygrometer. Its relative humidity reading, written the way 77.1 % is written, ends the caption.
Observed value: 60 %
